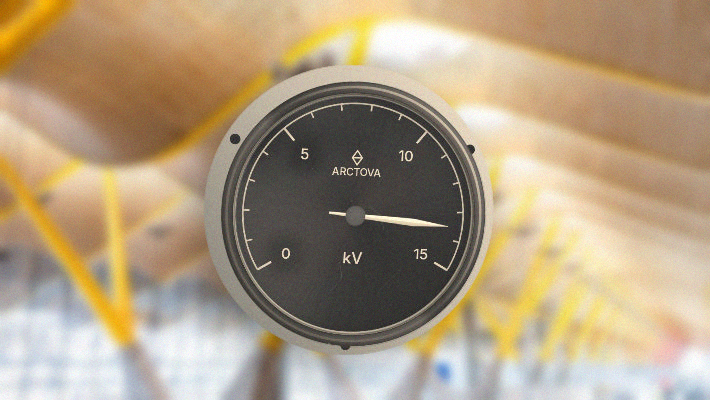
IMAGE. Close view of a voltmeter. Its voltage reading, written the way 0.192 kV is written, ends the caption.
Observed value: 13.5 kV
